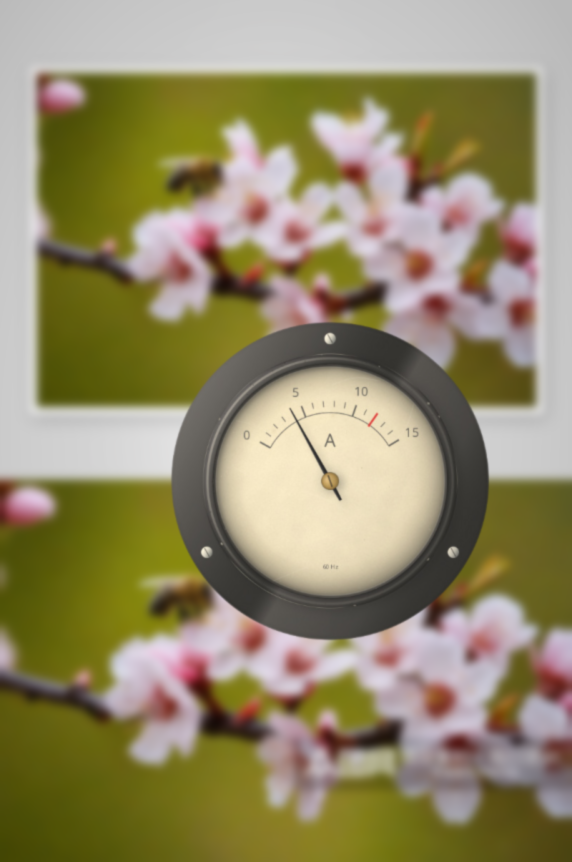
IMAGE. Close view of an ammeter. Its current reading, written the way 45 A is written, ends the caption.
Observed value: 4 A
